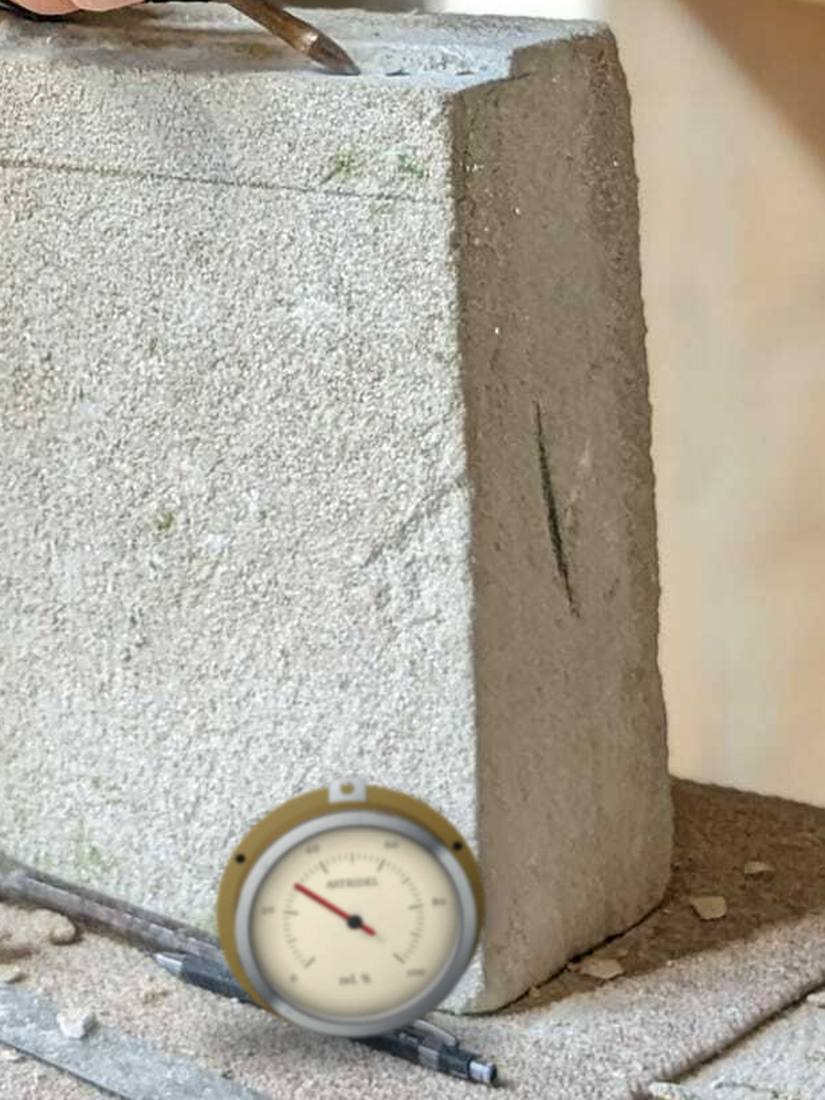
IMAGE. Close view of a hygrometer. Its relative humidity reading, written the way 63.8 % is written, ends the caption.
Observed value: 30 %
